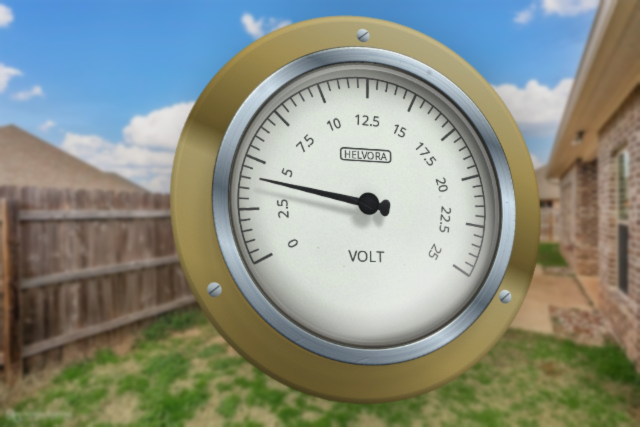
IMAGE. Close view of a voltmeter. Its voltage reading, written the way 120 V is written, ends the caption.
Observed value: 4 V
